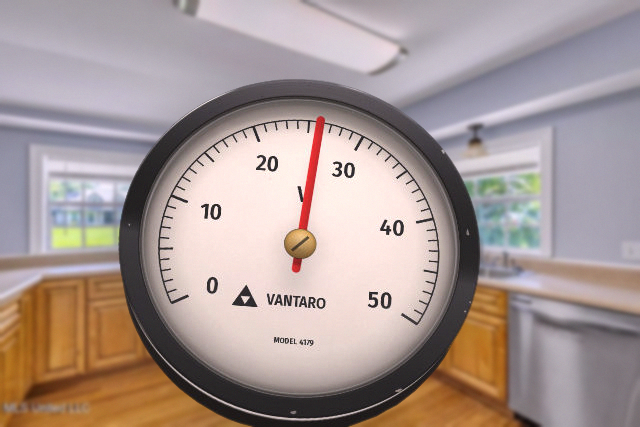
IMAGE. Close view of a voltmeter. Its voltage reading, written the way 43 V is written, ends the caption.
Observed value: 26 V
